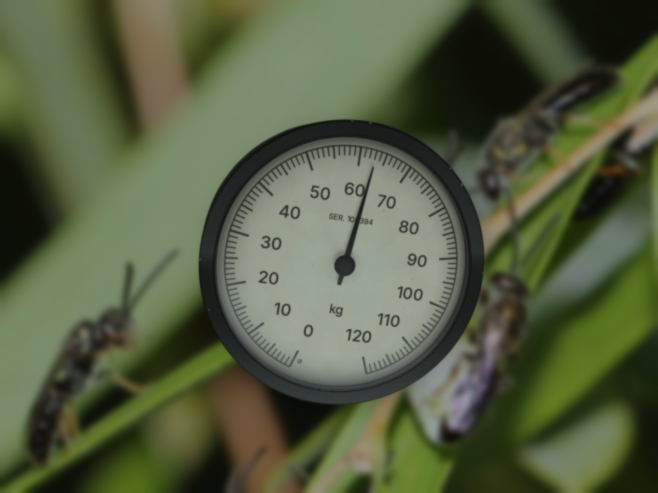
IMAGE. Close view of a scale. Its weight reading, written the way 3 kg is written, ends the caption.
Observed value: 63 kg
